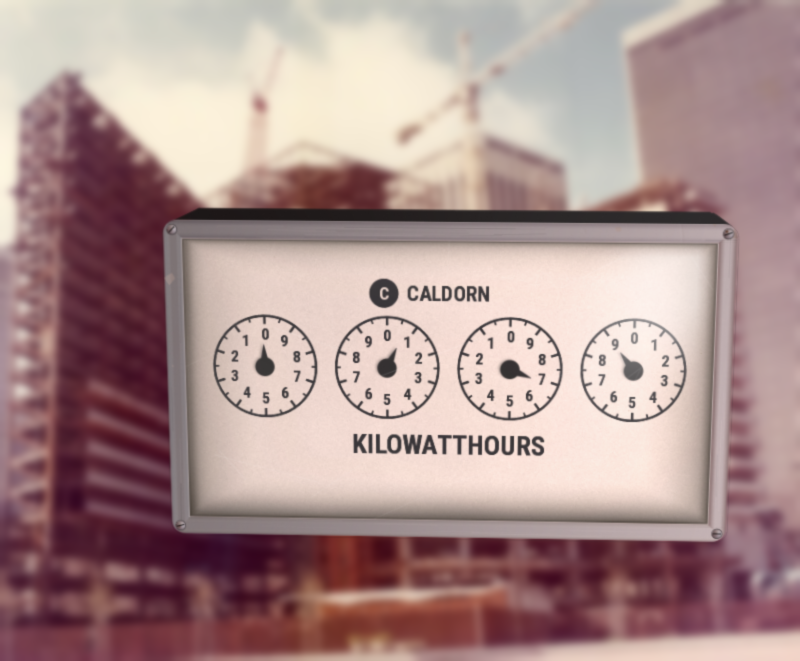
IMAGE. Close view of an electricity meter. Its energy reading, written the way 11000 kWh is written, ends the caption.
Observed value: 69 kWh
